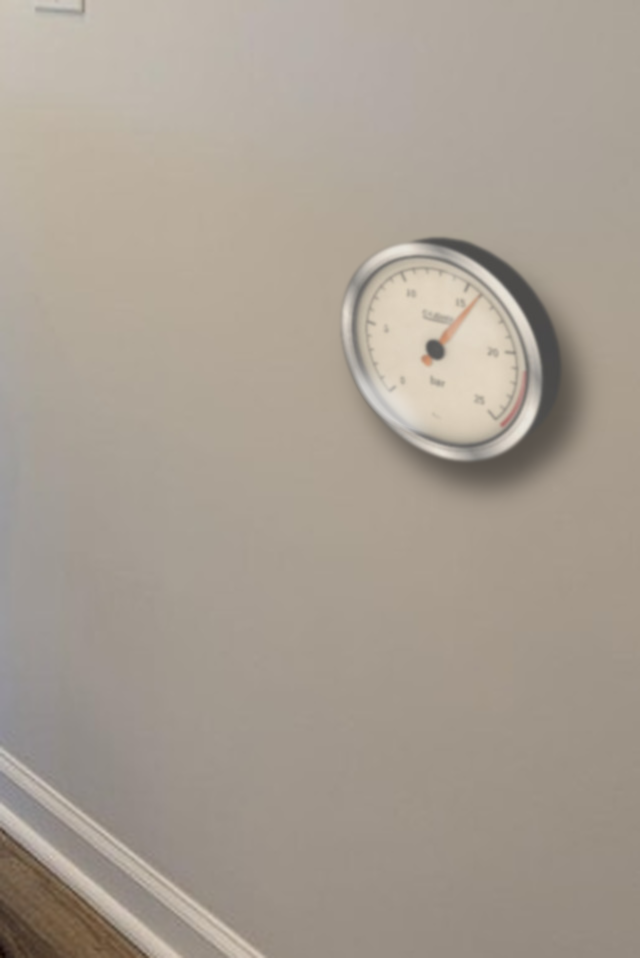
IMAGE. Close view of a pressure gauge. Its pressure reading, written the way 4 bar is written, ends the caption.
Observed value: 16 bar
